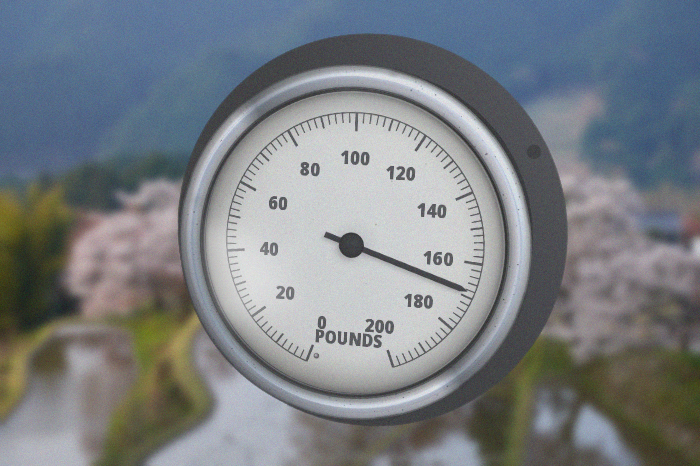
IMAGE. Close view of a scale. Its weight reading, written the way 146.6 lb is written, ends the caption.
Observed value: 168 lb
